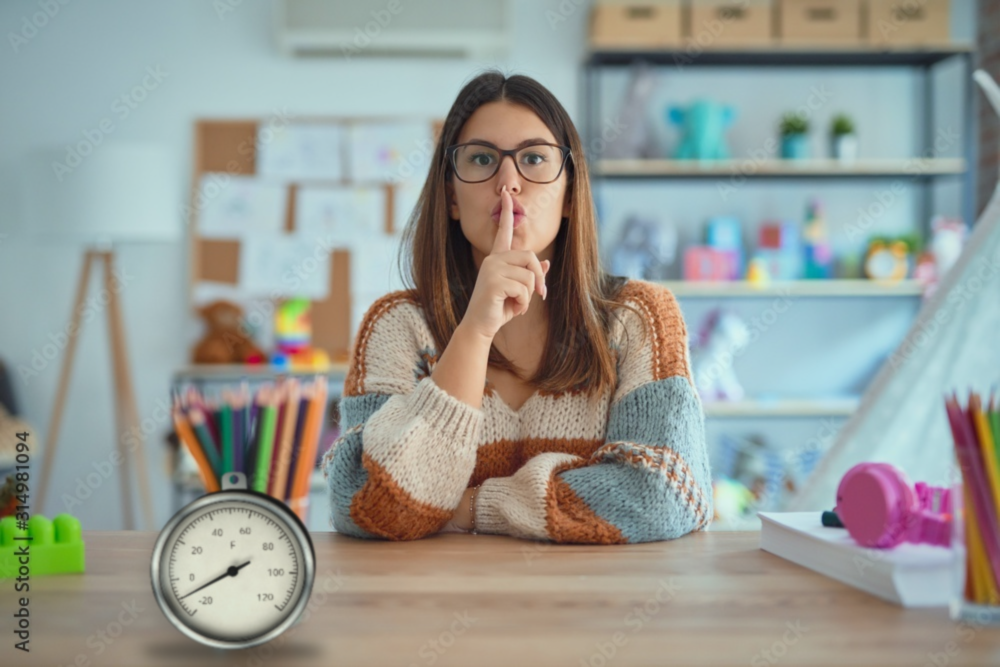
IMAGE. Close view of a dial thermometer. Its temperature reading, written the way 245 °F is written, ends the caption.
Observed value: -10 °F
